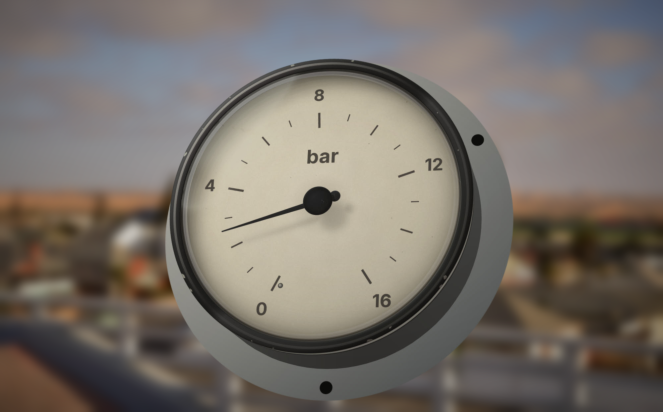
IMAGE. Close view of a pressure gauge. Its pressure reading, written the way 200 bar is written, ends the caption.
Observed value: 2.5 bar
